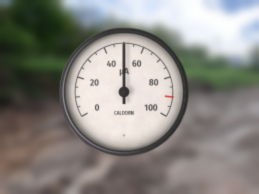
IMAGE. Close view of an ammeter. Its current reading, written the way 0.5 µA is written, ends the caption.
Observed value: 50 µA
